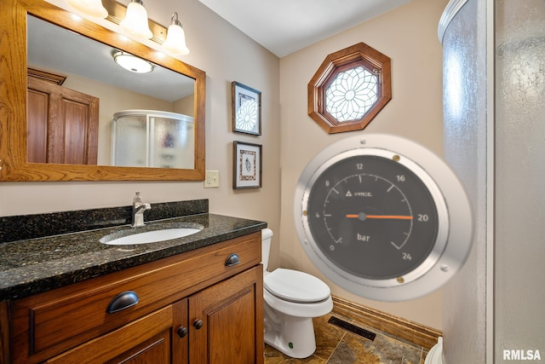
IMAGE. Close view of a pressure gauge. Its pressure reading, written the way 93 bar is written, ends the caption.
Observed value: 20 bar
